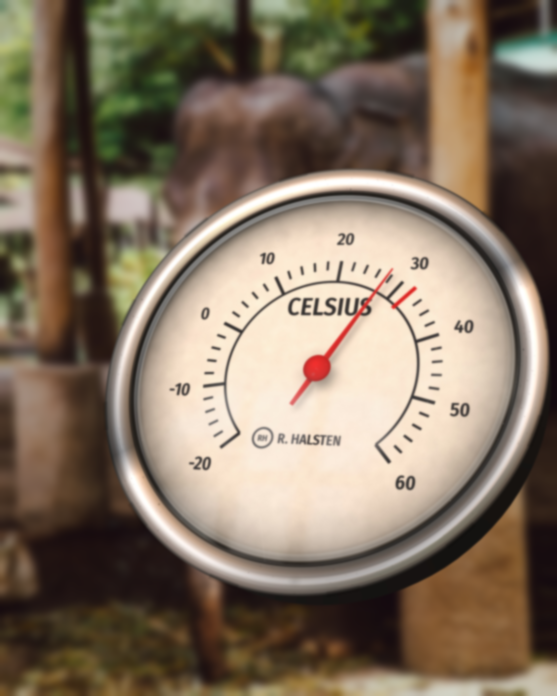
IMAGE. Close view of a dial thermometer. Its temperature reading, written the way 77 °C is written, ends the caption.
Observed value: 28 °C
